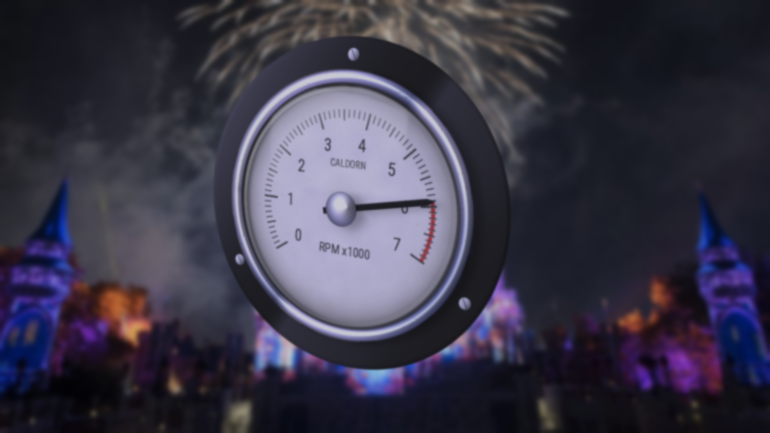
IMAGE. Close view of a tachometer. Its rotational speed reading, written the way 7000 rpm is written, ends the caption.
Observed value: 5900 rpm
